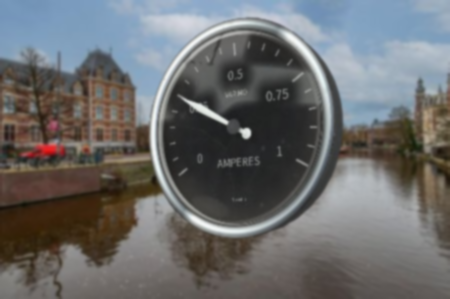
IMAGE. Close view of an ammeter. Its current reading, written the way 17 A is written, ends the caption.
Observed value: 0.25 A
